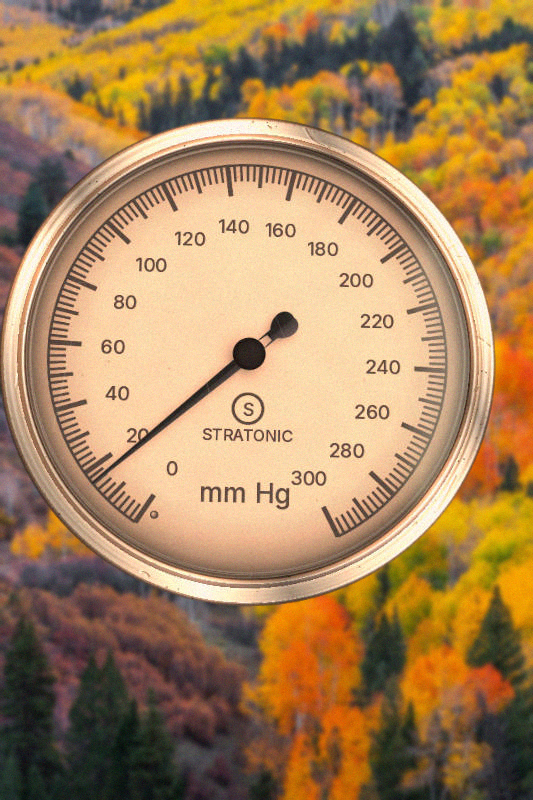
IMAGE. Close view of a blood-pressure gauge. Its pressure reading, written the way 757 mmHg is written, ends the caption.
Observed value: 16 mmHg
